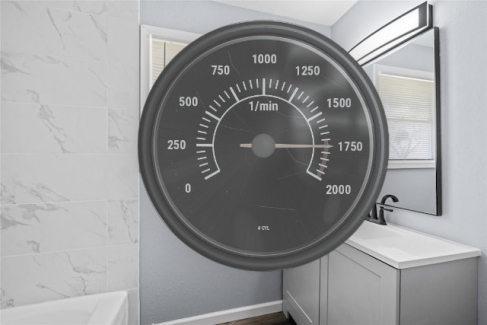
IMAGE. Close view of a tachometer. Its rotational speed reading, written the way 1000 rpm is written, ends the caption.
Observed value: 1750 rpm
